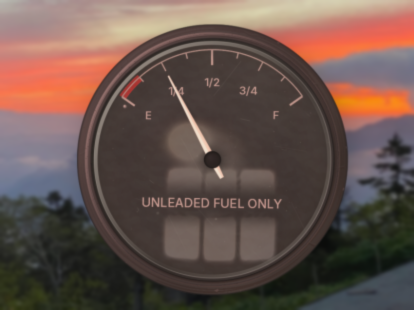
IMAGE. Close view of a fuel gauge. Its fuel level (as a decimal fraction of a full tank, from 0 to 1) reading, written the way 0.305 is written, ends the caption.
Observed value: 0.25
